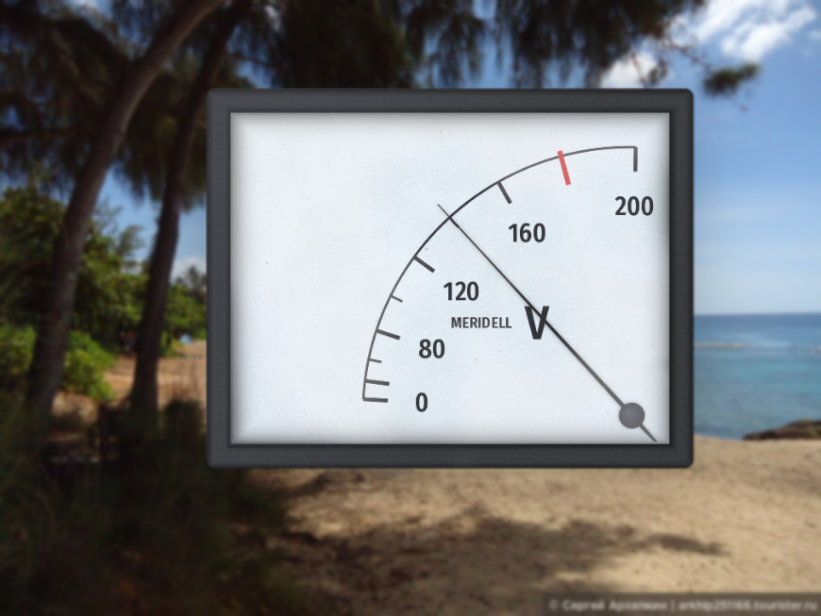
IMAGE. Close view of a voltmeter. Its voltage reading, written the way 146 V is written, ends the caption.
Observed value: 140 V
